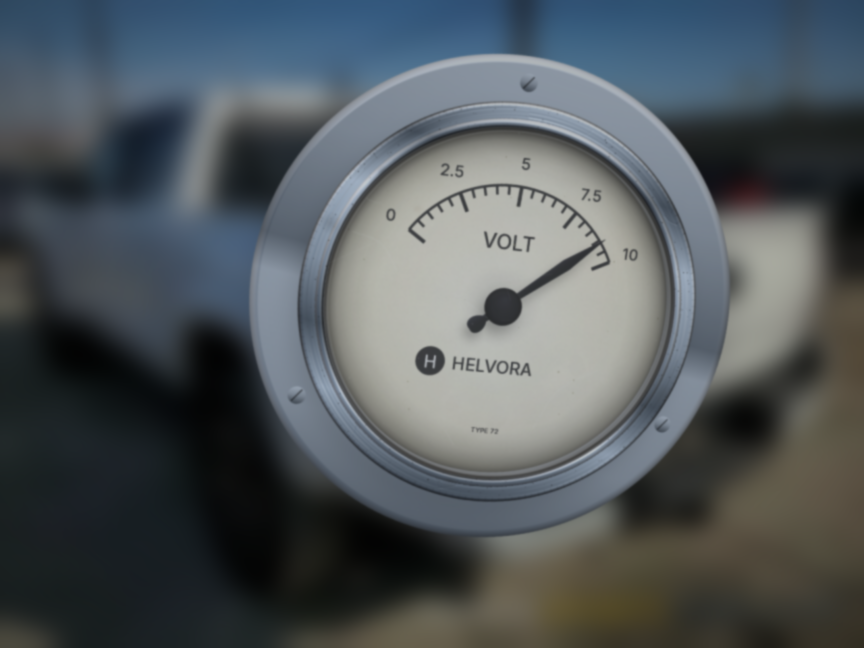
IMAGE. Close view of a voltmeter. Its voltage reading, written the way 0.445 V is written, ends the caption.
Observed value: 9 V
